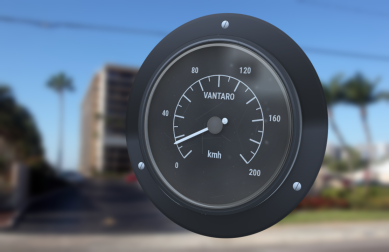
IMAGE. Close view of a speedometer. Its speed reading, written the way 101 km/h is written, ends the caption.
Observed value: 15 km/h
